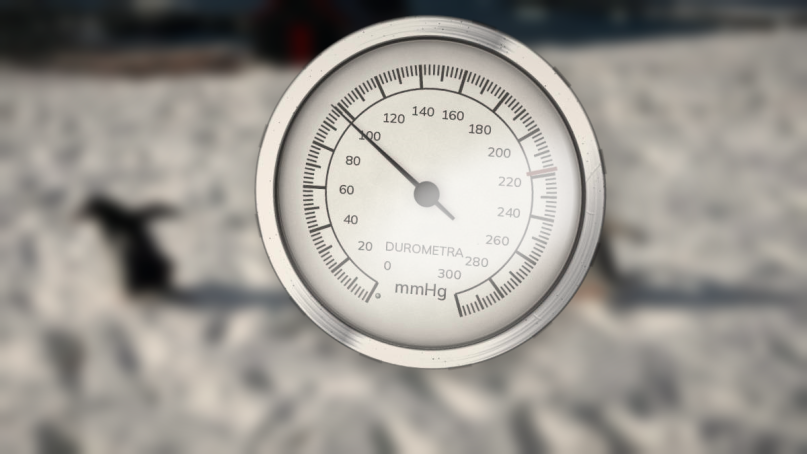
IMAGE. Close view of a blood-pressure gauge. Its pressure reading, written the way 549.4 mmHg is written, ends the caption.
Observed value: 98 mmHg
